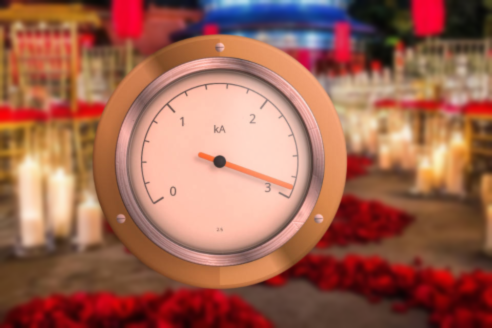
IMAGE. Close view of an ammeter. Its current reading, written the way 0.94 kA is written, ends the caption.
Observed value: 2.9 kA
